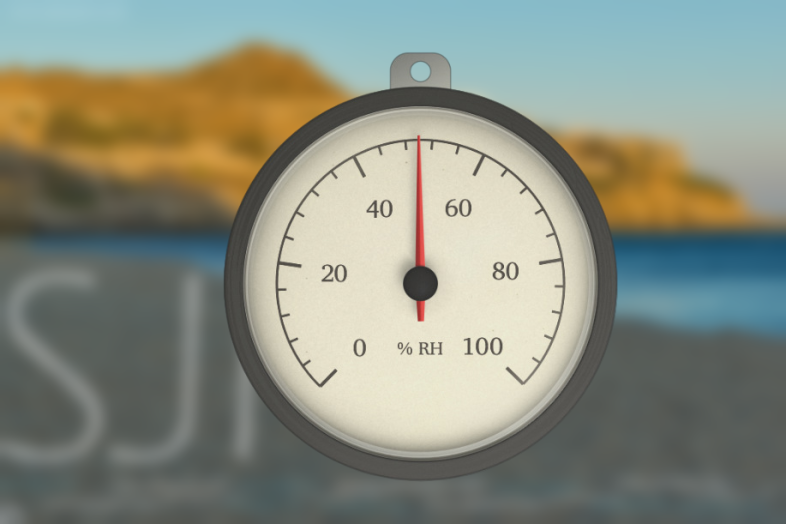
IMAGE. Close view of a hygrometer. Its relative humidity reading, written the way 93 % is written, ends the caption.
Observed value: 50 %
